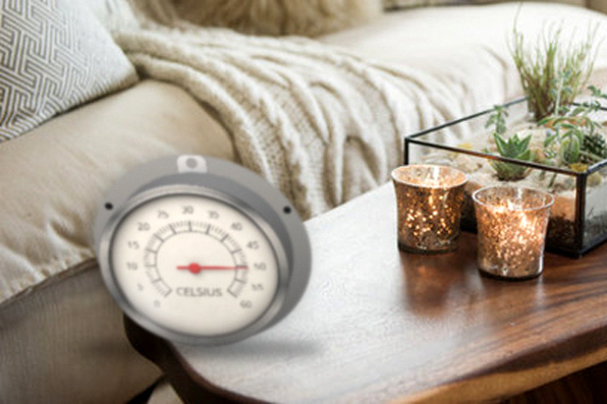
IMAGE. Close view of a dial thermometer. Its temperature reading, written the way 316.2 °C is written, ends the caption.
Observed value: 50 °C
